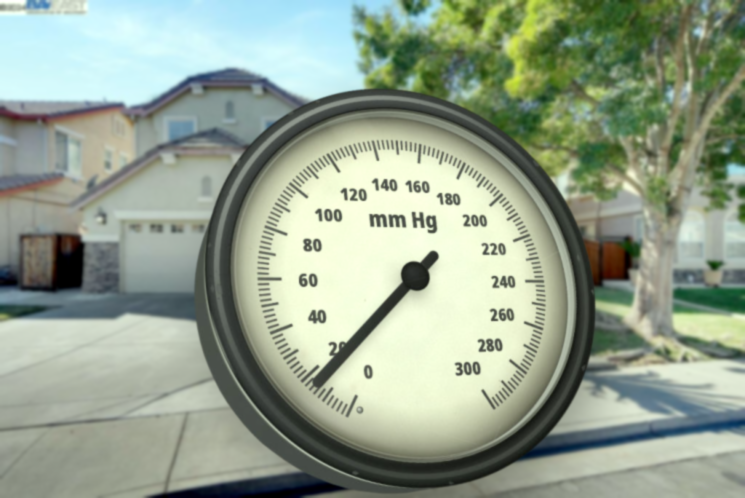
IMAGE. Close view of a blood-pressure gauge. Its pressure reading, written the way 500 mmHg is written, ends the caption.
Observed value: 16 mmHg
